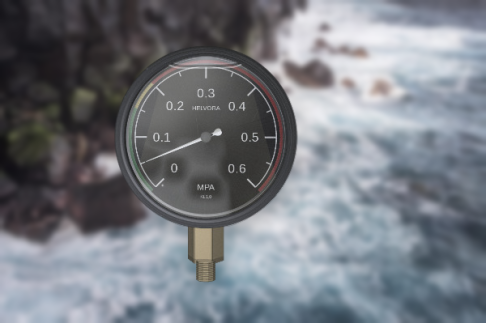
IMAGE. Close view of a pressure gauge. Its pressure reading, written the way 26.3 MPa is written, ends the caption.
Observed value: 0.05 MPa
